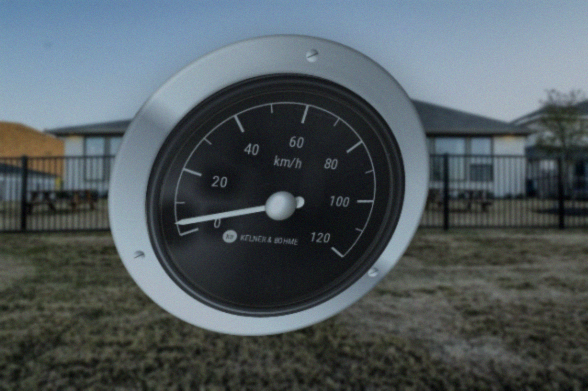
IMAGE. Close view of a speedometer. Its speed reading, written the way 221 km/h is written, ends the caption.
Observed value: 5 km/h
